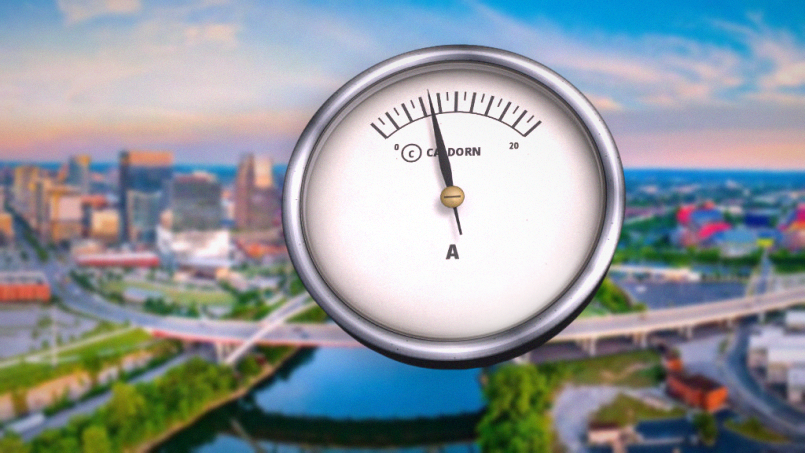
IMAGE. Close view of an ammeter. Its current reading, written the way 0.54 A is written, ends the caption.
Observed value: 7 A
